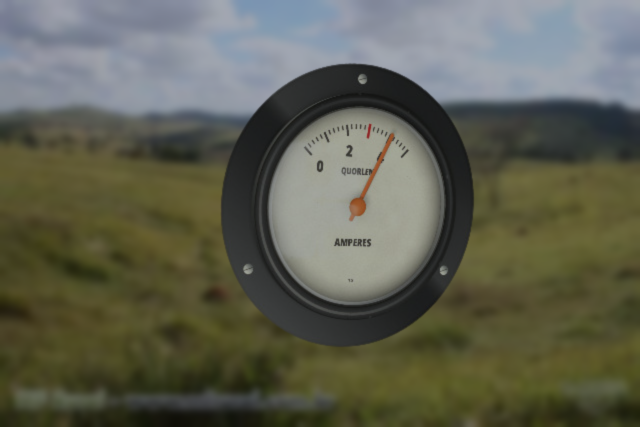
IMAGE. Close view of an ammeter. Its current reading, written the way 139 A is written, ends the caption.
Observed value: 4 A
